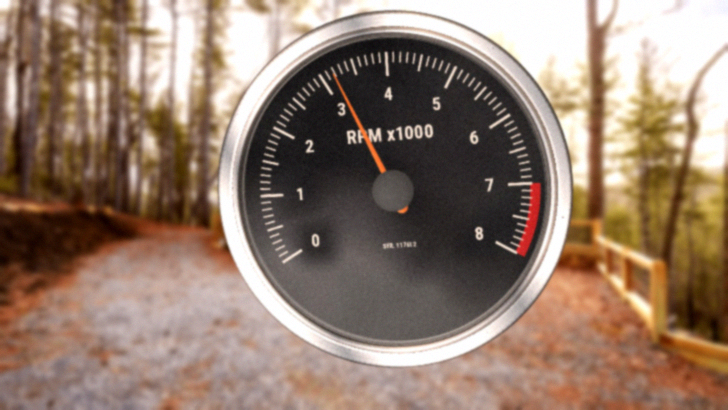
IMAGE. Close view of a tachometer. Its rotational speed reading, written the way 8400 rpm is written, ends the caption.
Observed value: 3200 rpm
